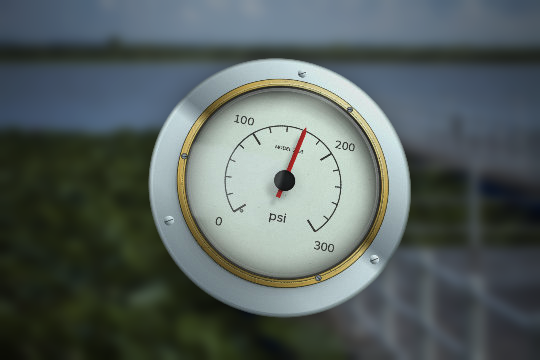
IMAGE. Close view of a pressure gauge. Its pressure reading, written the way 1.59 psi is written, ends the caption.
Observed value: 160 psi
